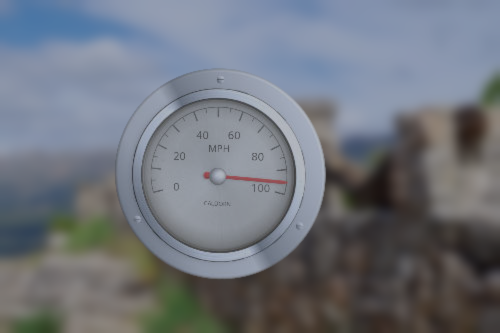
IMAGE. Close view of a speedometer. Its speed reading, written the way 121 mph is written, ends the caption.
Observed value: 95 mph
